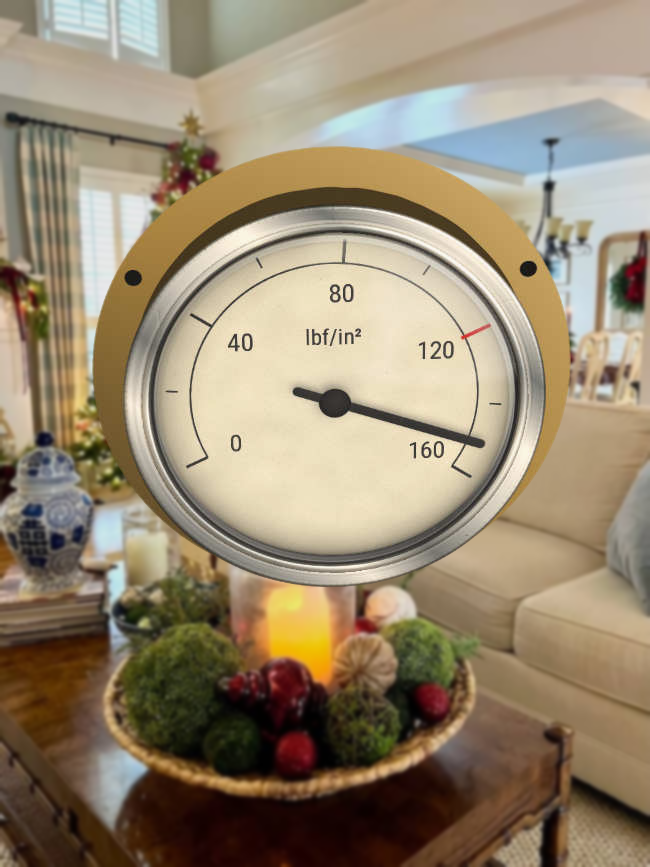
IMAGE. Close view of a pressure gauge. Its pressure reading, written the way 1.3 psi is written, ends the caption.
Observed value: 150 psi
